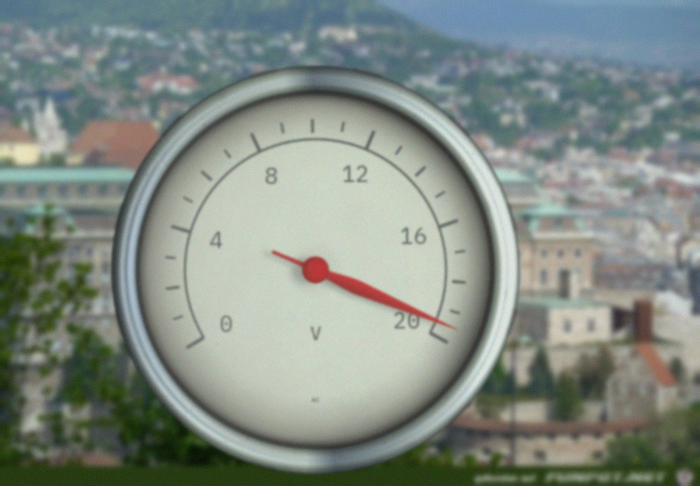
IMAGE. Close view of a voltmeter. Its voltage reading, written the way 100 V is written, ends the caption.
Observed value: 19.5 V
